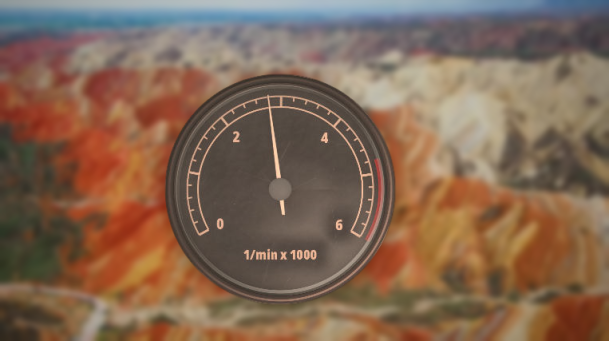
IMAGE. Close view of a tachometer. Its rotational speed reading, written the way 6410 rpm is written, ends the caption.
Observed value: 2800 rpm
